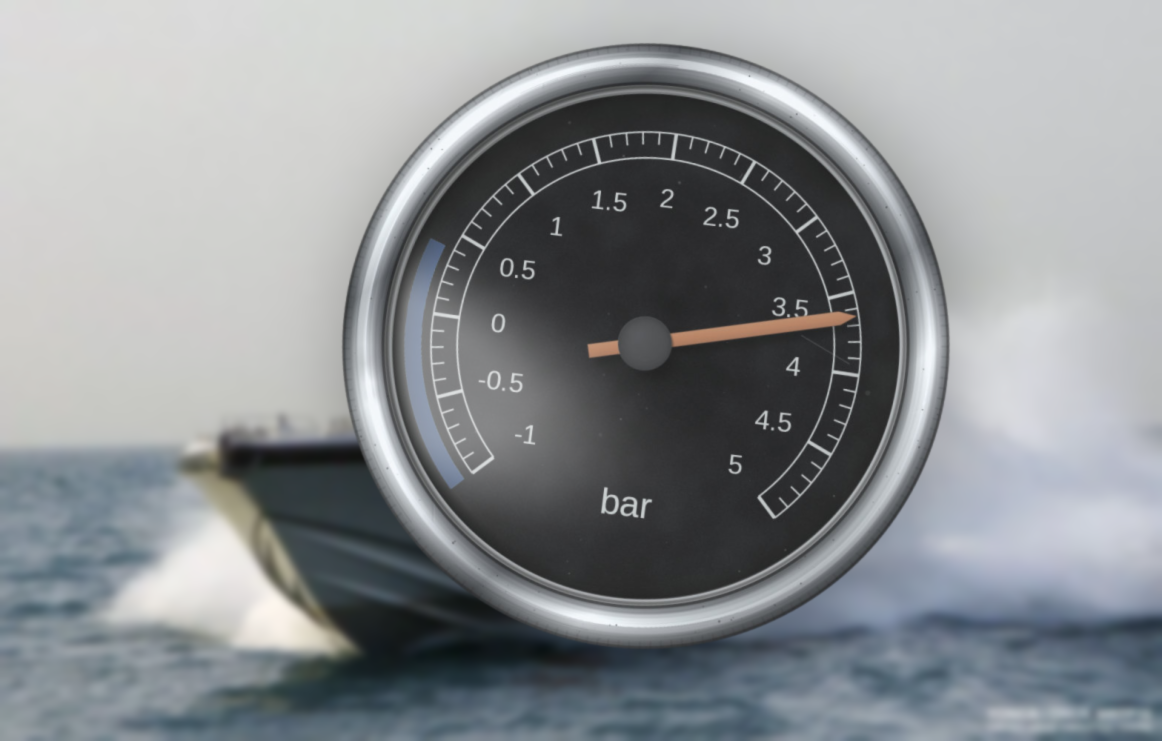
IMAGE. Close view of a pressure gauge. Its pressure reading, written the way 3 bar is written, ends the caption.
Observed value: 3.65 bar
